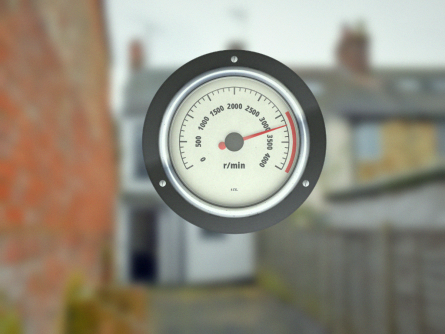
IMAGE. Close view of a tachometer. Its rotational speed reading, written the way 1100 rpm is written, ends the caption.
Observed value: 3200 rpm
